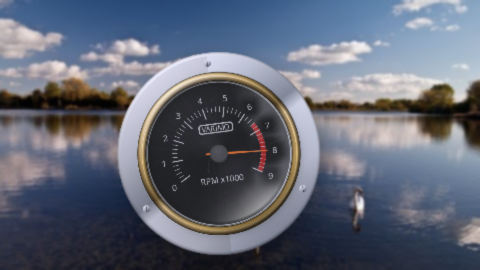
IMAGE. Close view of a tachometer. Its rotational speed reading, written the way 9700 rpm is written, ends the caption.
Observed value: 8000 rpm
